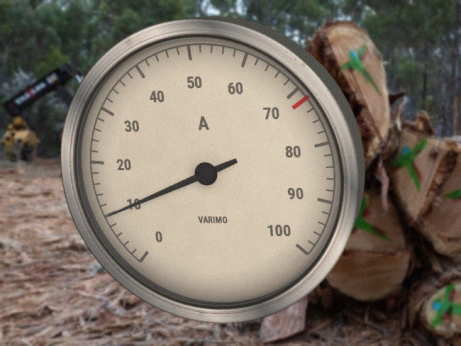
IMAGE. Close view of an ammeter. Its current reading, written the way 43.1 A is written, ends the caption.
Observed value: 10 A
